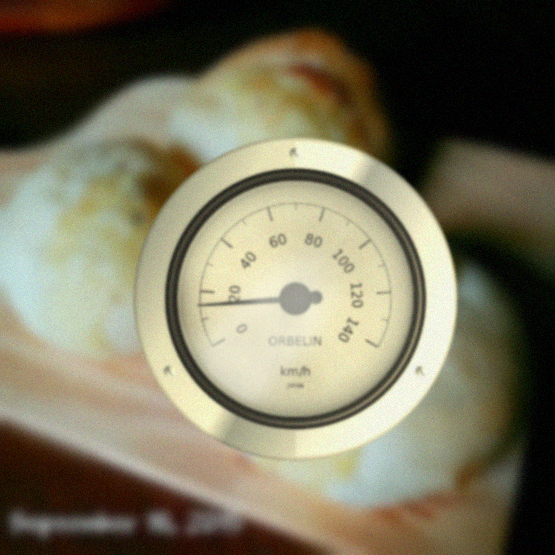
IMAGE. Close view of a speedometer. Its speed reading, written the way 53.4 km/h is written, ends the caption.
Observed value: 15 km/h
